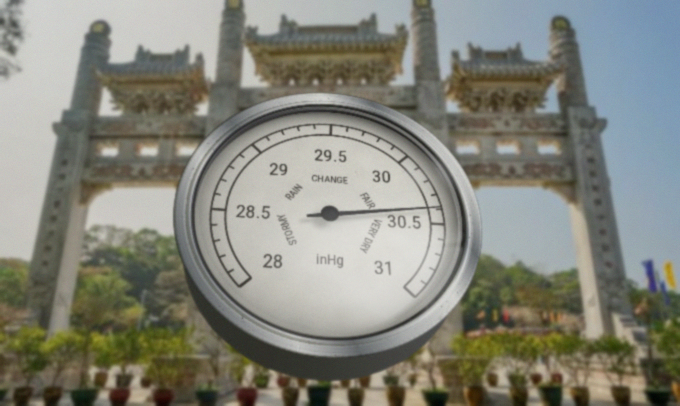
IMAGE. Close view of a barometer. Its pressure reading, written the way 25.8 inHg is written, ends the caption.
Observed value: 30.4 inHg
